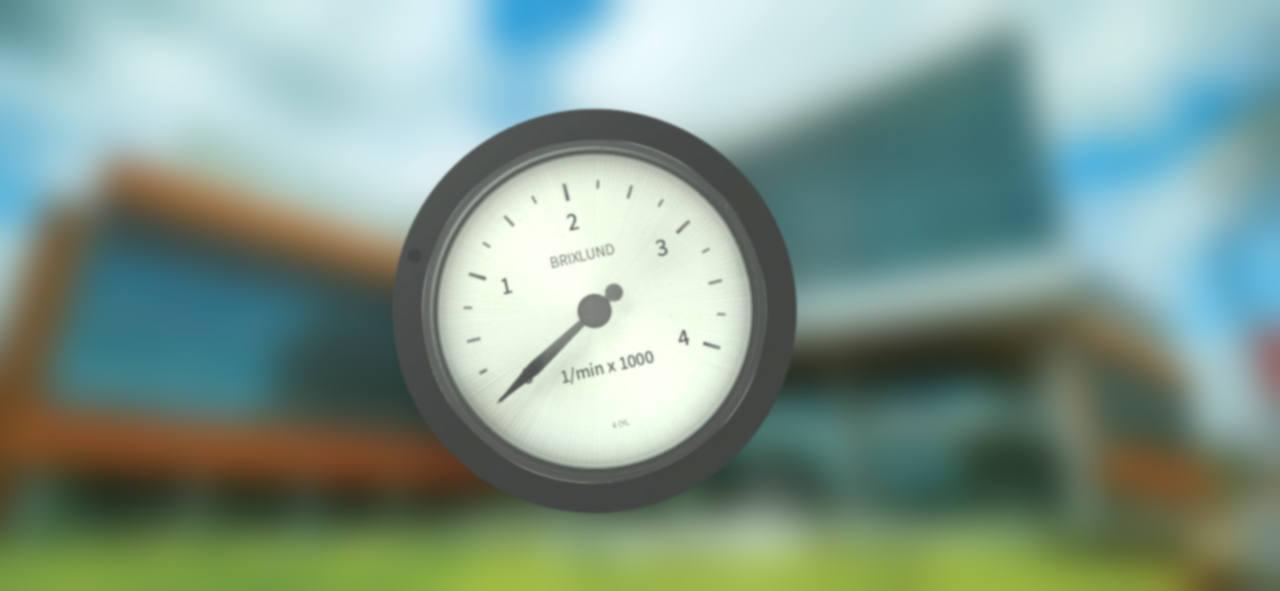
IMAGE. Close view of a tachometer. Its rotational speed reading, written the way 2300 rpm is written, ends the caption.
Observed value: 0 rpm
